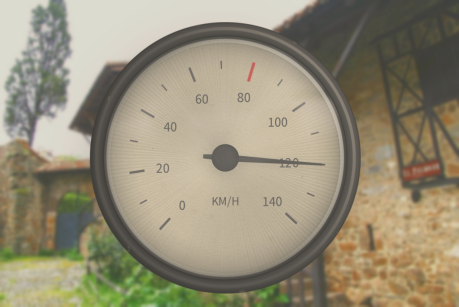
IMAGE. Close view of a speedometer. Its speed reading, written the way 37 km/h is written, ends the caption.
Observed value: 120 km/h
